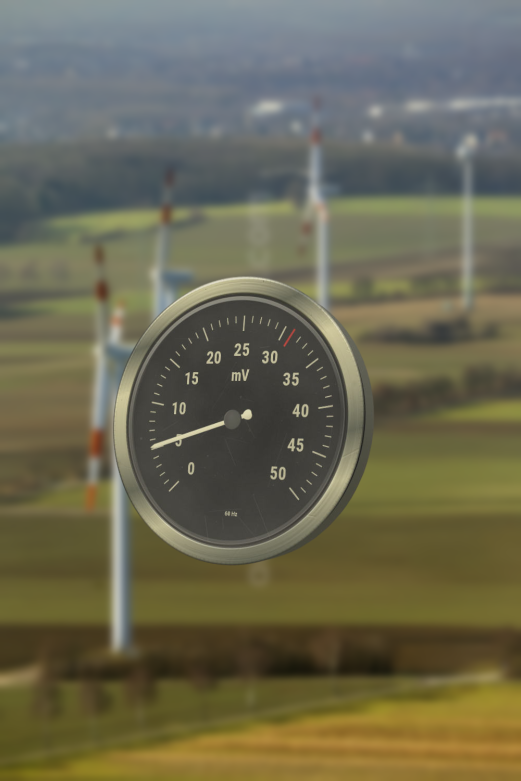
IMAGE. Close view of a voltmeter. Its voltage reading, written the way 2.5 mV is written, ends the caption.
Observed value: 5 mV
